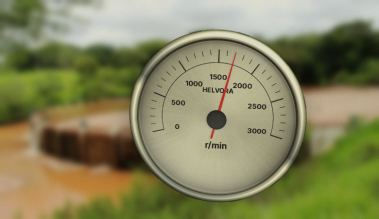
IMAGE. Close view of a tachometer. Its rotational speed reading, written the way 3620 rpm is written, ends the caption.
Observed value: 1700 rpm
